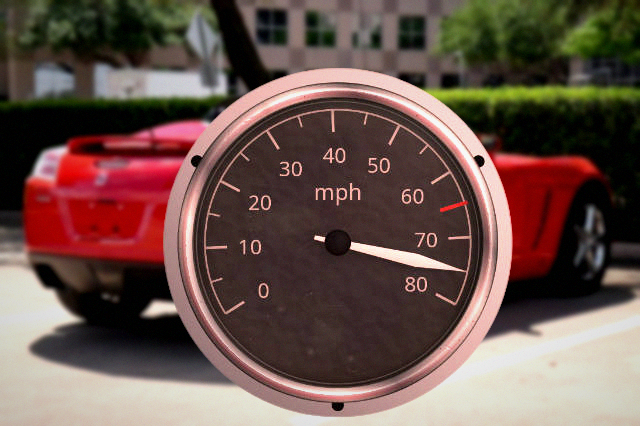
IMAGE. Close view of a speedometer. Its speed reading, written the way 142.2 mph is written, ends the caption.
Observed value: 75 mph
